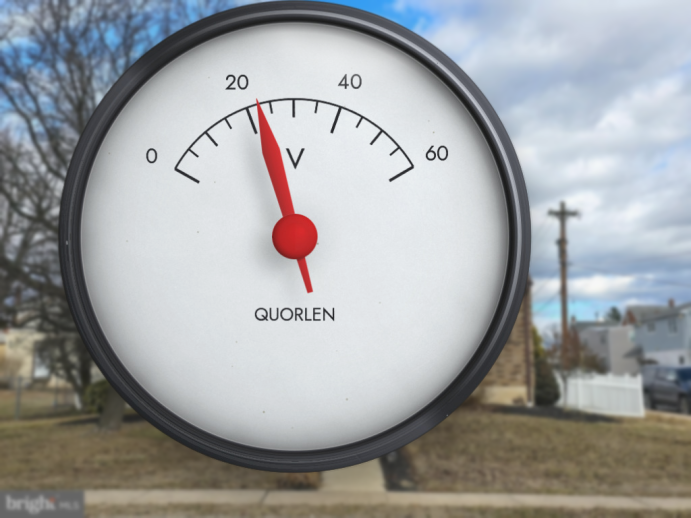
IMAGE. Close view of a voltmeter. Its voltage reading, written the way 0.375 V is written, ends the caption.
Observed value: 22.5 V
